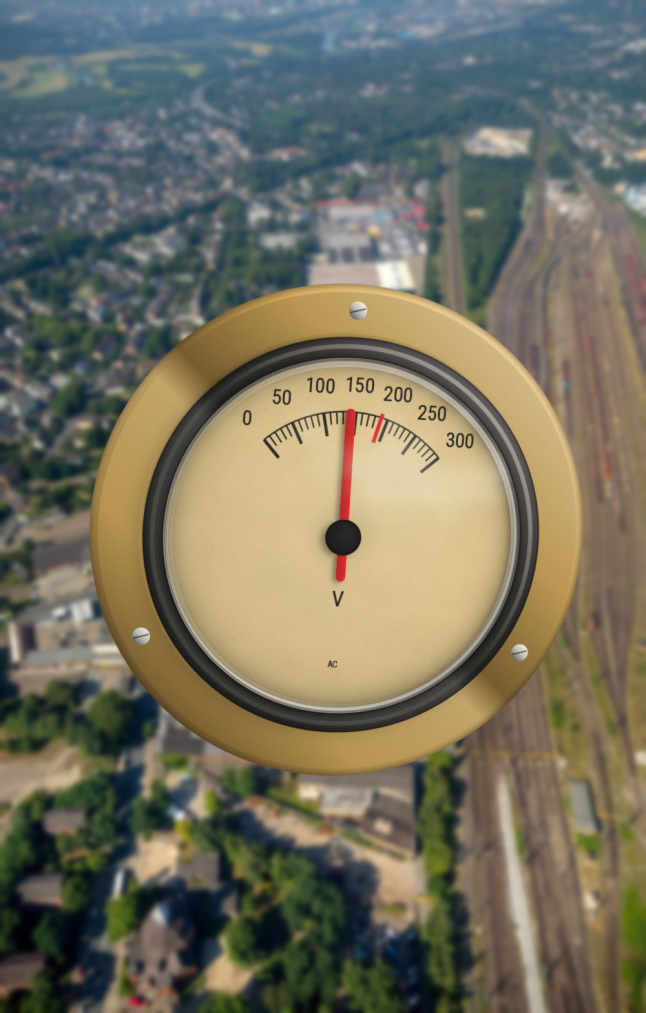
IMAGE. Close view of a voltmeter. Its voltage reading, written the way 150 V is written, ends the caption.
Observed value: 140 V
